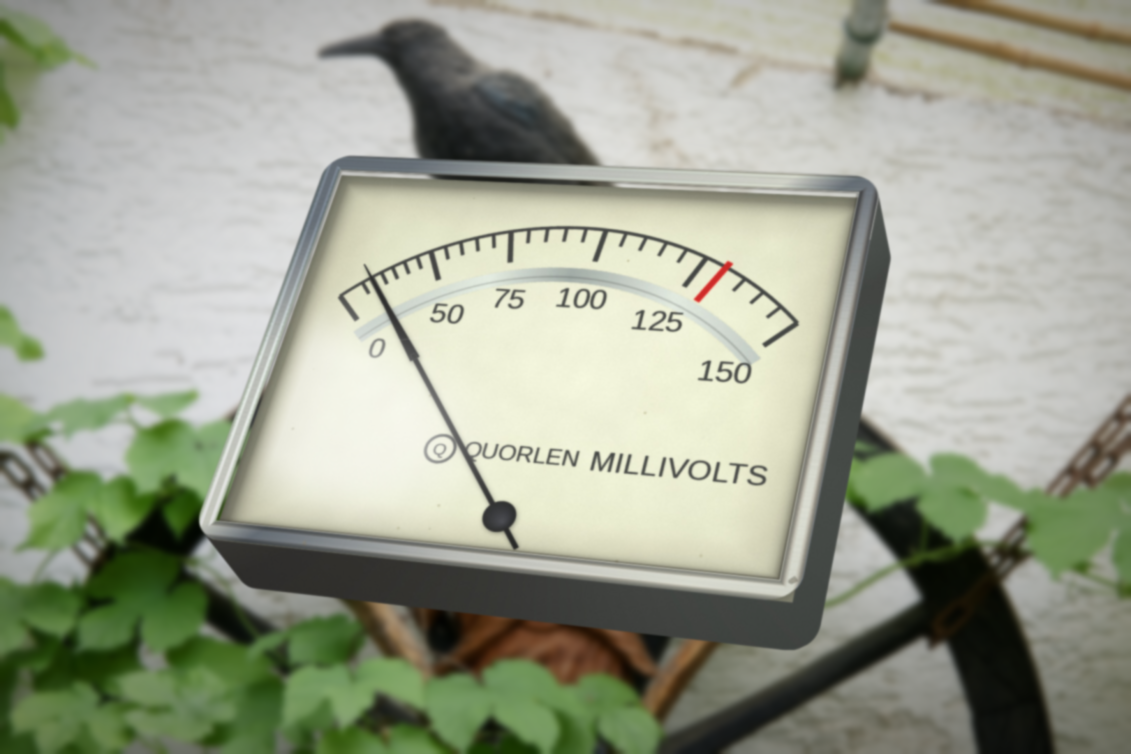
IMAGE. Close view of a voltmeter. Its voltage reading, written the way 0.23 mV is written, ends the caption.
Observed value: 25 mV
